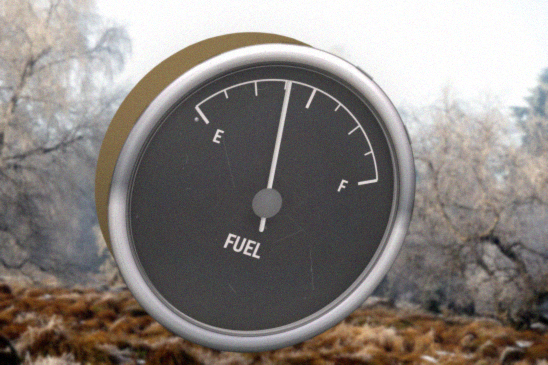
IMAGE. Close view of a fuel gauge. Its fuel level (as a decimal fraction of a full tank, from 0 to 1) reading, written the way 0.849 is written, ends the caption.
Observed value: 0.375
